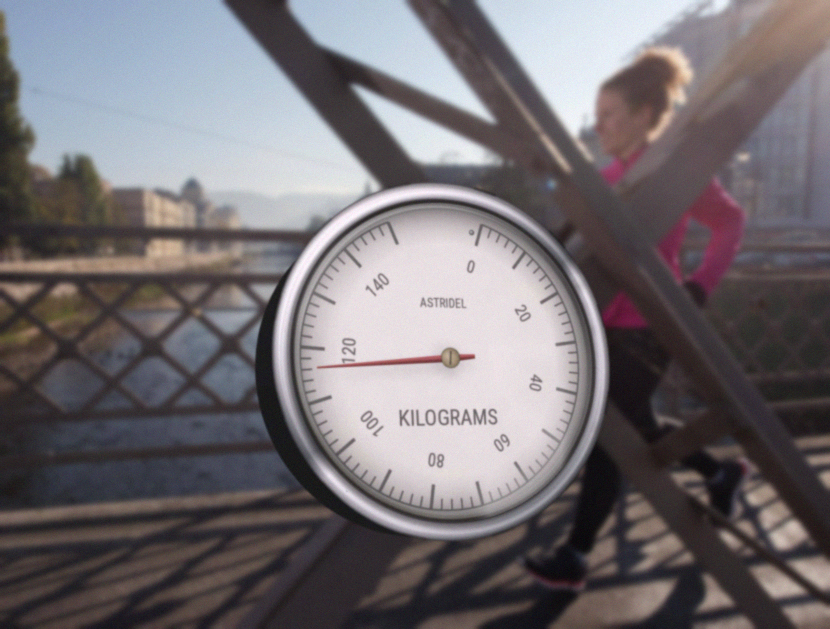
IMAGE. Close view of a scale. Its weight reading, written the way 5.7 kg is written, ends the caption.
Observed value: 116 kg
